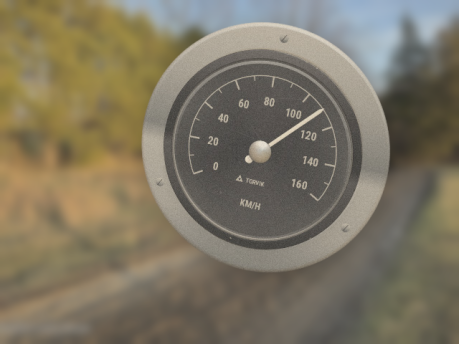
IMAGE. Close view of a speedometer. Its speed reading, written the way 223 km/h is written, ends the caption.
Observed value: 110 km/h
